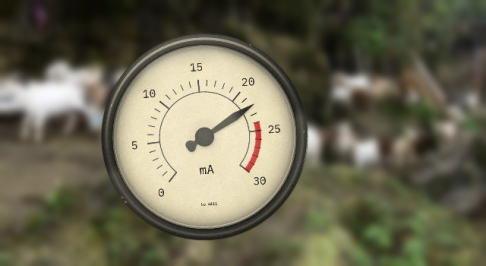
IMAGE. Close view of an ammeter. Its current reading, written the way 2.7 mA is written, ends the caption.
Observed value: 22 mA
